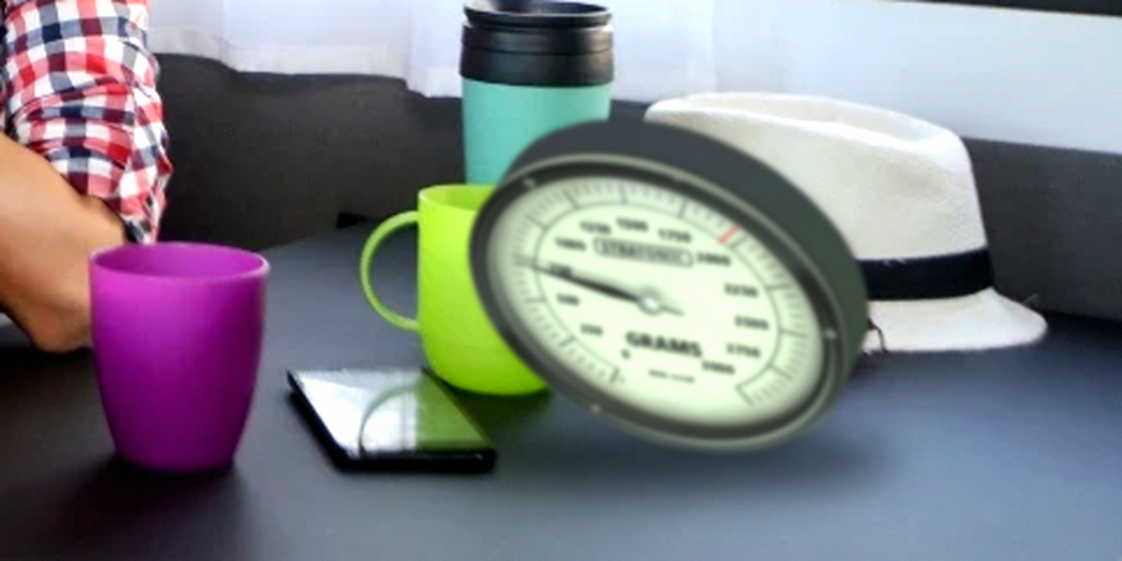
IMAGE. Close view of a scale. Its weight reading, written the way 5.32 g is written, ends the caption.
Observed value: 750 g
